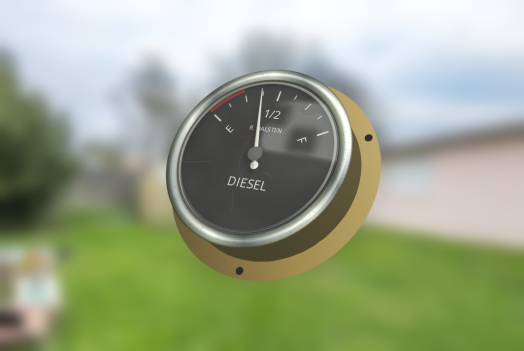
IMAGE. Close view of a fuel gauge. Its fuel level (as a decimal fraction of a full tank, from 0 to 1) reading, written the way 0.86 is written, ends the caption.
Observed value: 0.375
